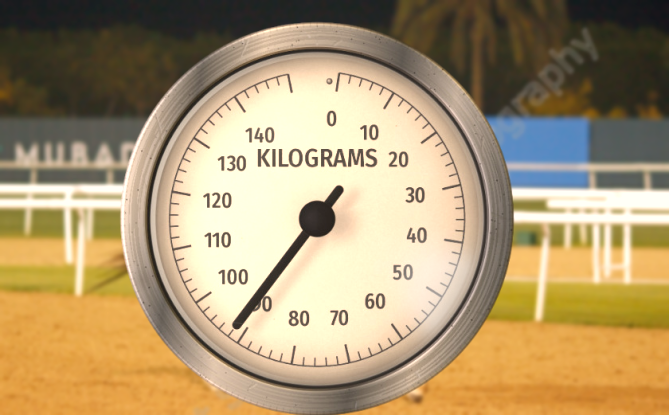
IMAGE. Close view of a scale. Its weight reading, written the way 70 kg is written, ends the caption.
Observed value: 92 kg
